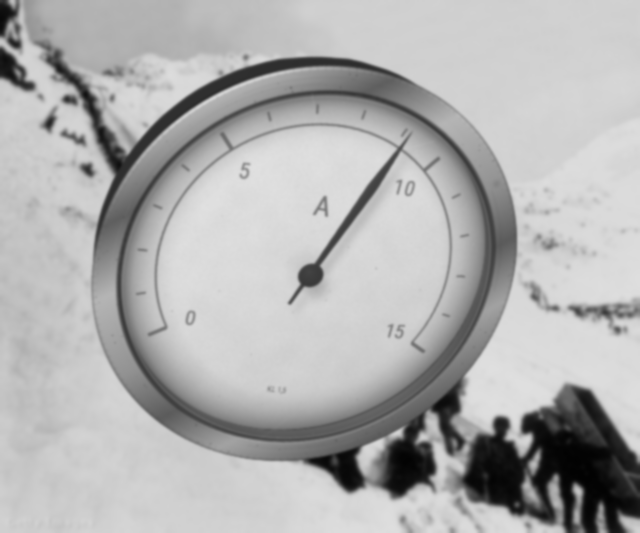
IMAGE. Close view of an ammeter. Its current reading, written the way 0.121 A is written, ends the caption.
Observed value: 9 A
